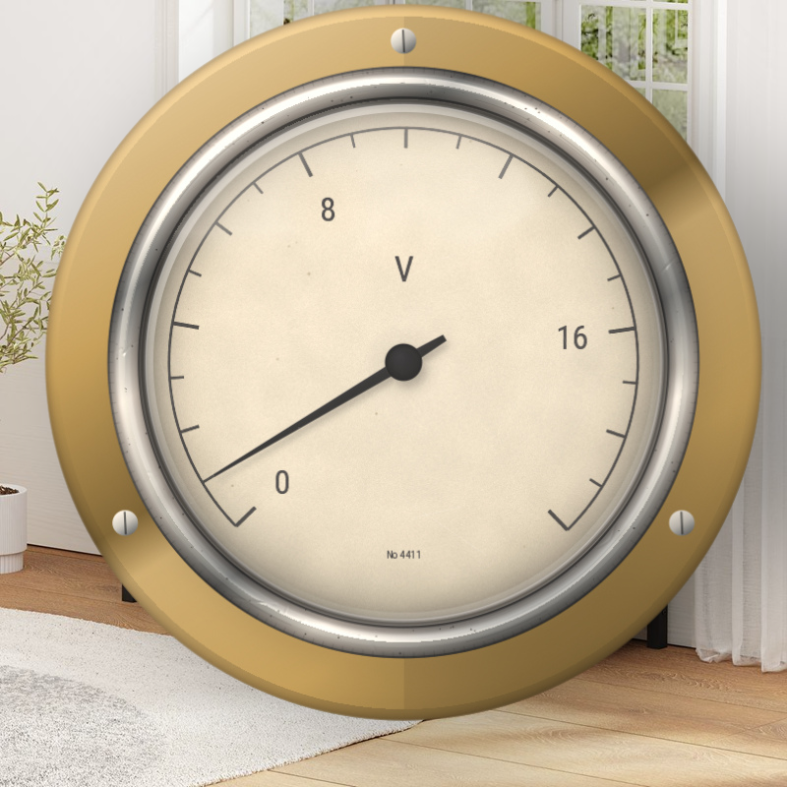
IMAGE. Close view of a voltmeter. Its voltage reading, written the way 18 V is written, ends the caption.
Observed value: 1 V
